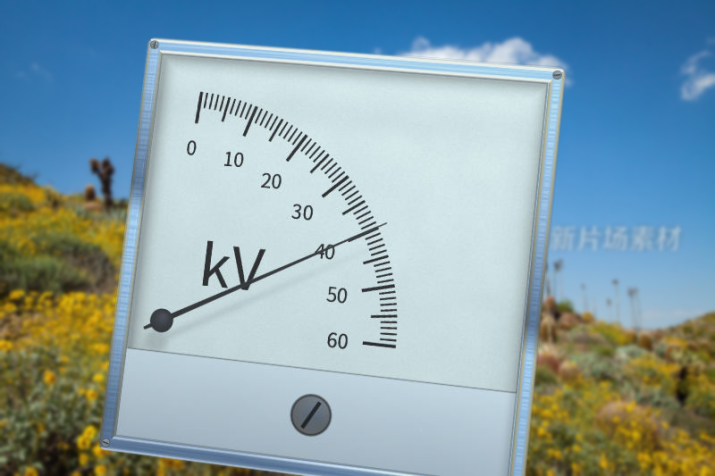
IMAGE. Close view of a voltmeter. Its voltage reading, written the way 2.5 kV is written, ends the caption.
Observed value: 40 kV
